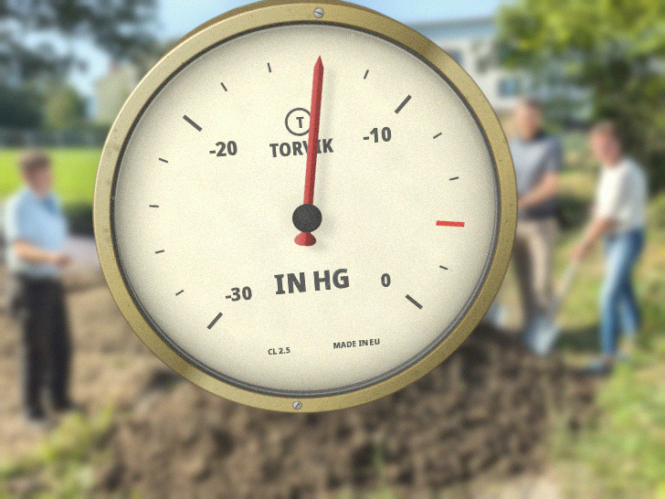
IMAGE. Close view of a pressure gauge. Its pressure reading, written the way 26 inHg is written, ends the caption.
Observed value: -14 inHg
